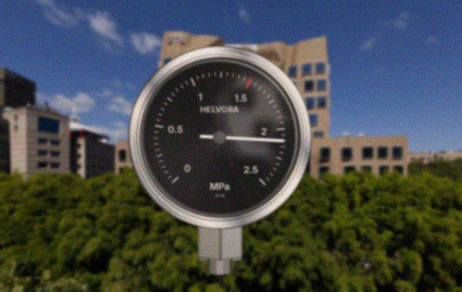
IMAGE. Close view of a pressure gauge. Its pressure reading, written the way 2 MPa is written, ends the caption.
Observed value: 2.1 MPa
